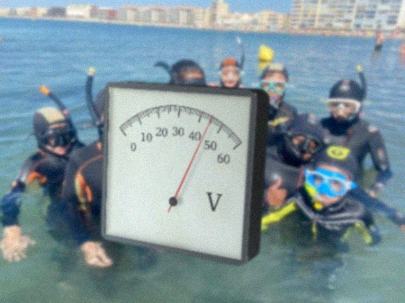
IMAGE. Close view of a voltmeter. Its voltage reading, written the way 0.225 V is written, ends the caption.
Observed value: 45 V
